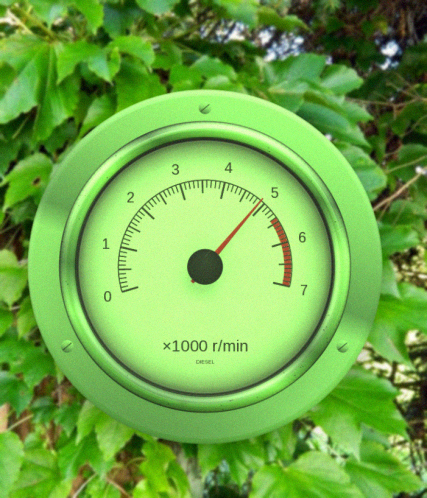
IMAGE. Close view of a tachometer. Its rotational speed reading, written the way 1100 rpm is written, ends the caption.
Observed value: 4900 rpm
